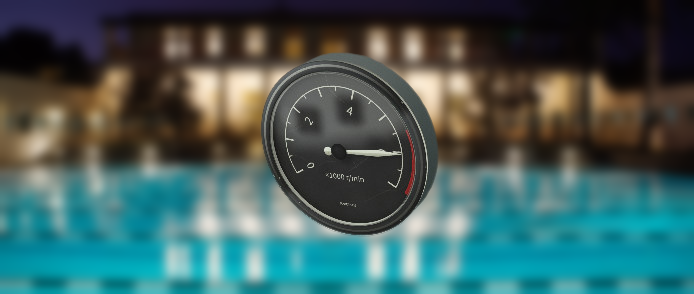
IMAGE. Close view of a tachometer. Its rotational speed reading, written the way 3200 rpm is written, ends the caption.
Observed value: 6000 rpm
